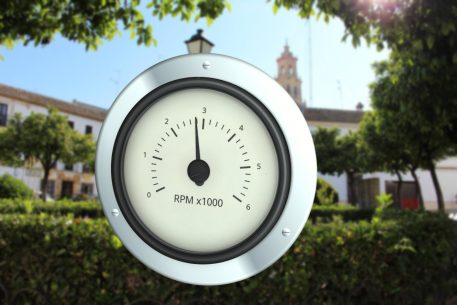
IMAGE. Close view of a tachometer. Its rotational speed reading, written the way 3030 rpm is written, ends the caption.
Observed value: 2800 rpm
